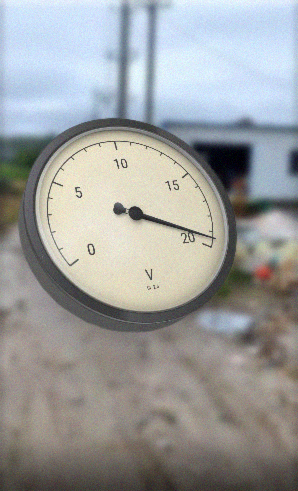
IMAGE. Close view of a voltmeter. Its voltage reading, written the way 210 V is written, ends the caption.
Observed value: 19.5 V
